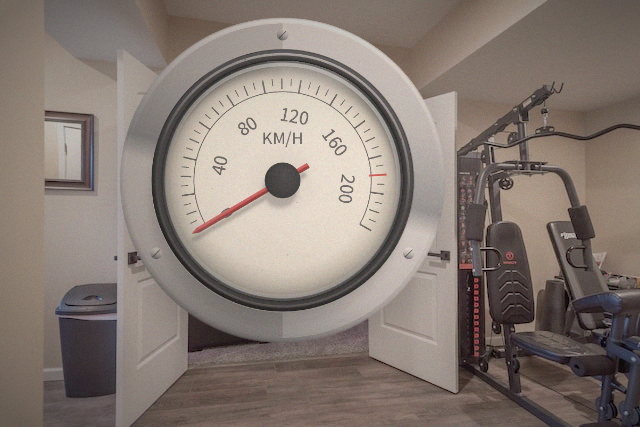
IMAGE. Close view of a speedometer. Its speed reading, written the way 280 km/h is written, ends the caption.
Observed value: 0 km/h
